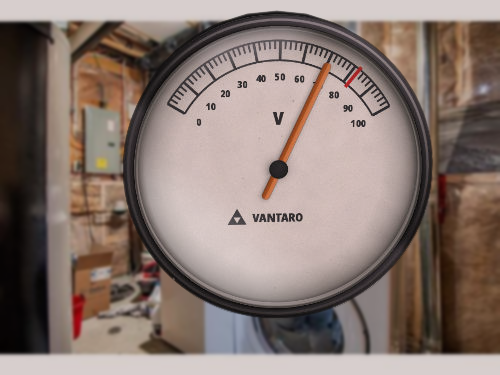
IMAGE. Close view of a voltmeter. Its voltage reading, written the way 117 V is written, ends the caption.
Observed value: 70 V
